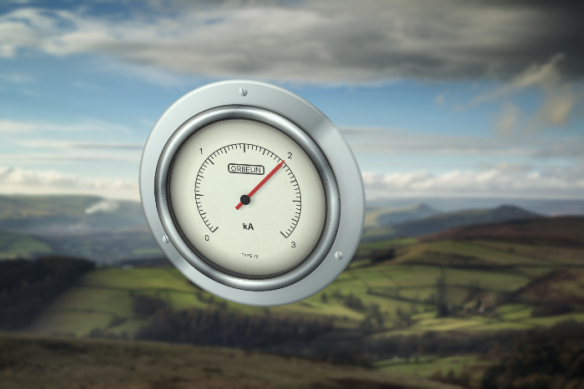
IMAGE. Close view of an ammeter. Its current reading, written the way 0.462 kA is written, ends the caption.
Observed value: 2 kA
